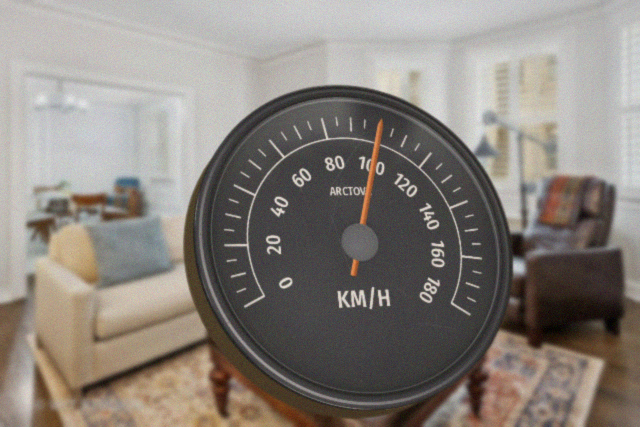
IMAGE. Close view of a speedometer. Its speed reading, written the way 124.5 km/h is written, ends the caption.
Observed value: 100 km/h
